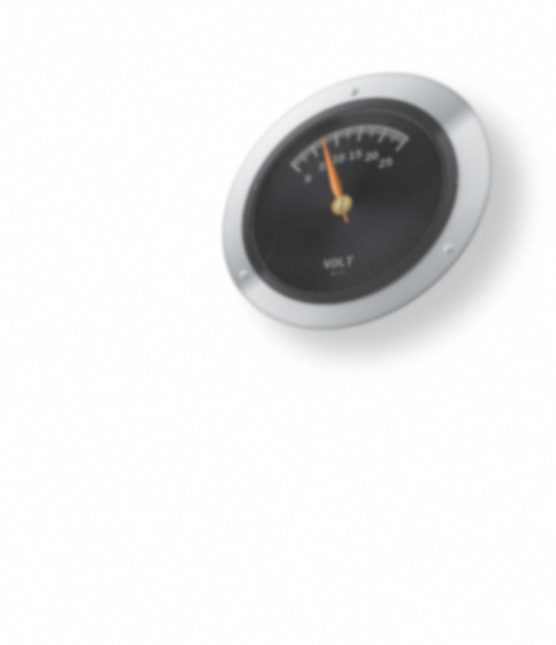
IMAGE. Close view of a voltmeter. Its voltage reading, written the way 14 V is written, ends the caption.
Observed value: 7.5 V
